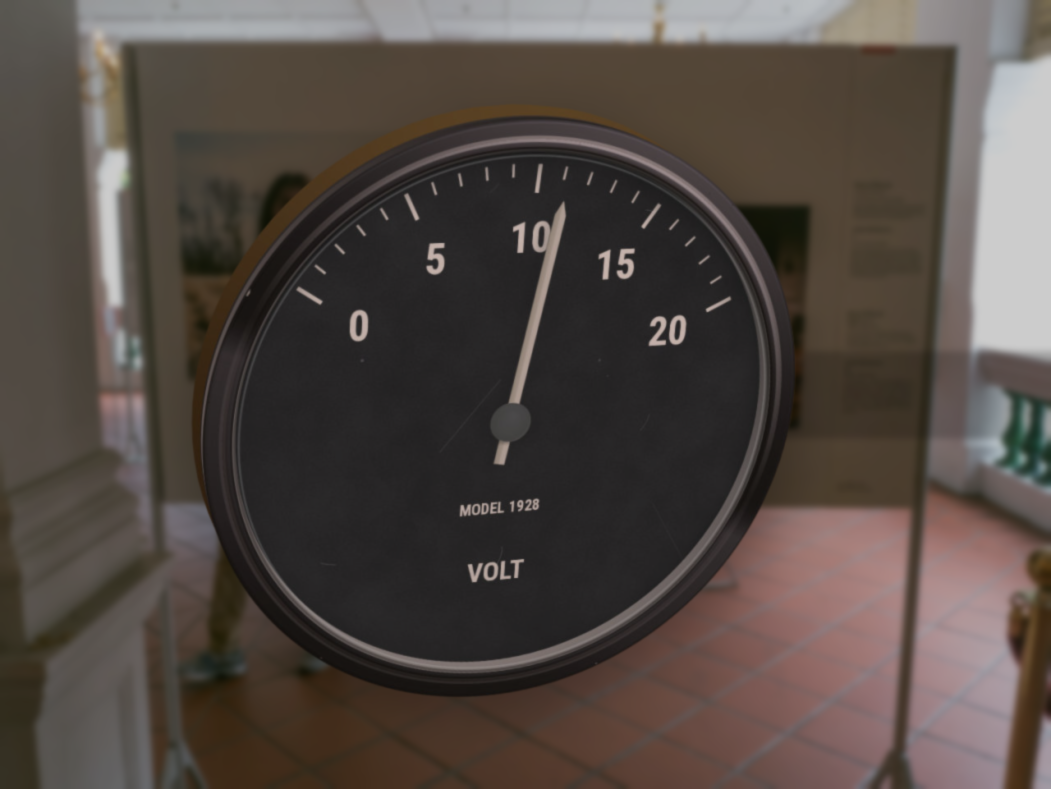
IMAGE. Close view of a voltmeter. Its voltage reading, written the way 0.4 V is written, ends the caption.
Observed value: 11 V
